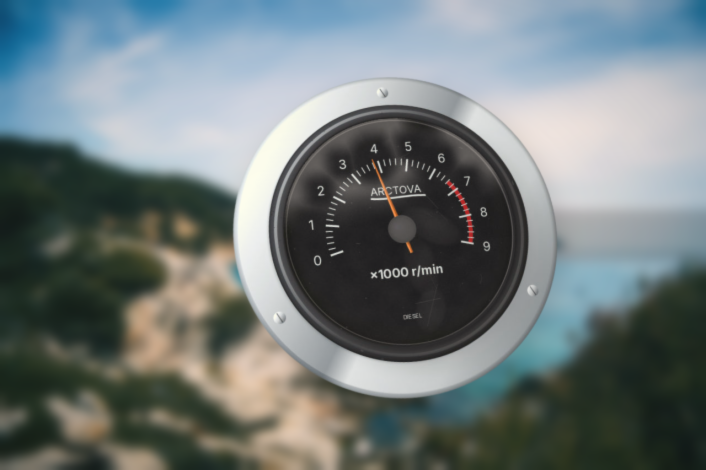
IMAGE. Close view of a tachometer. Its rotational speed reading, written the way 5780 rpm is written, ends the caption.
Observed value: 3800 rpm
